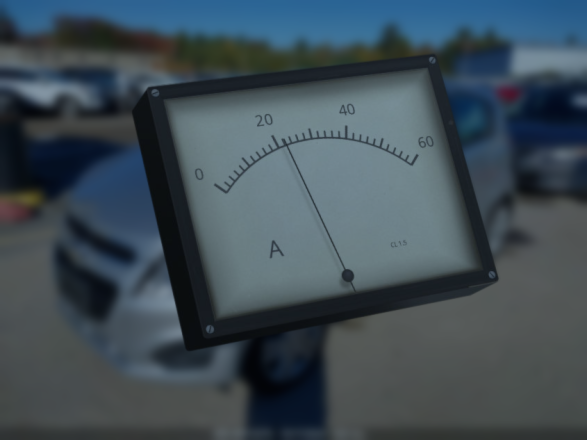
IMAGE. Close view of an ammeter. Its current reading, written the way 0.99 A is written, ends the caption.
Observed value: 22 A
